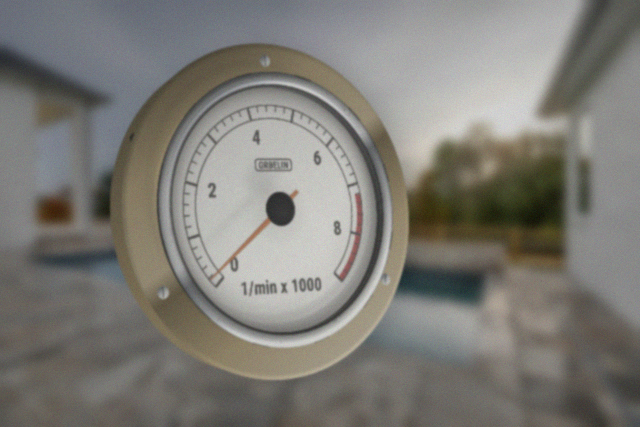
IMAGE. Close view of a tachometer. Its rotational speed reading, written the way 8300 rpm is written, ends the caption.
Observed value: 200 rpm
